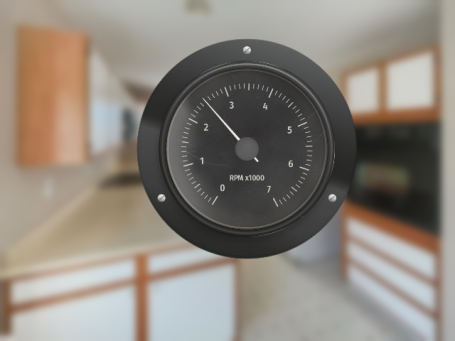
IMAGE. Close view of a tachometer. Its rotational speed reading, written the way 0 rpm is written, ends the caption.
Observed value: 2500 rpm
